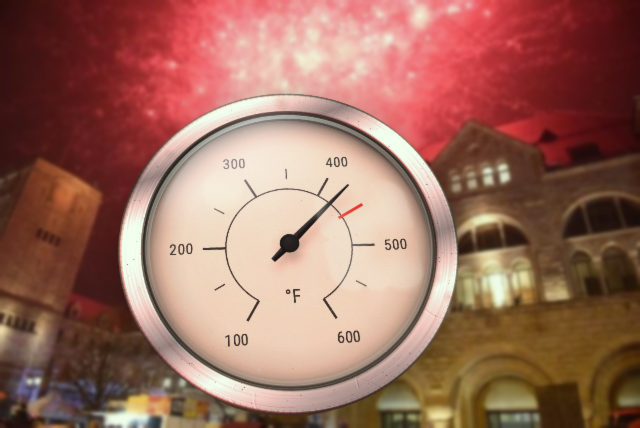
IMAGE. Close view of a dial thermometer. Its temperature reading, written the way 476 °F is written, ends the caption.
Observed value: 425 °F
